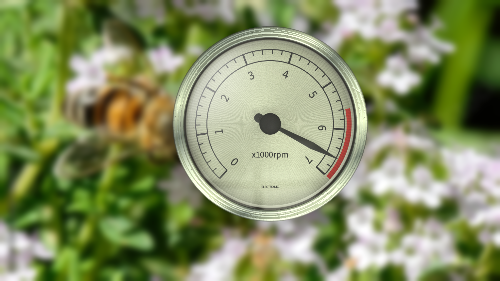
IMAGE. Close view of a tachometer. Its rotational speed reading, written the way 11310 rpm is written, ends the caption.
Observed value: 6600 rpm
